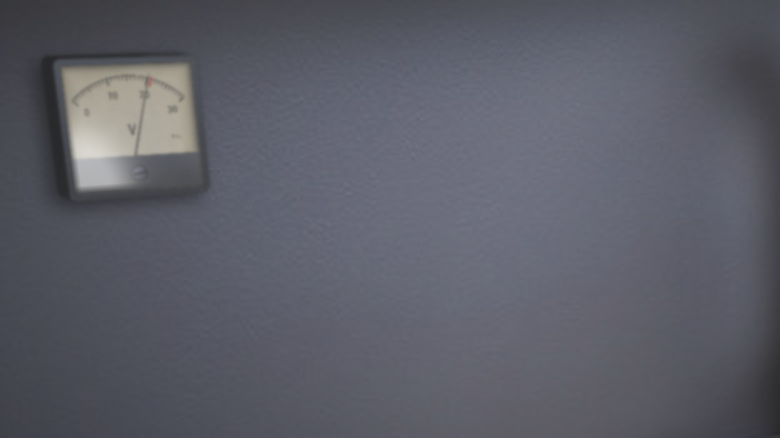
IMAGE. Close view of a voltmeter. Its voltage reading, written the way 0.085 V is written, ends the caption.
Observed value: 20 V
